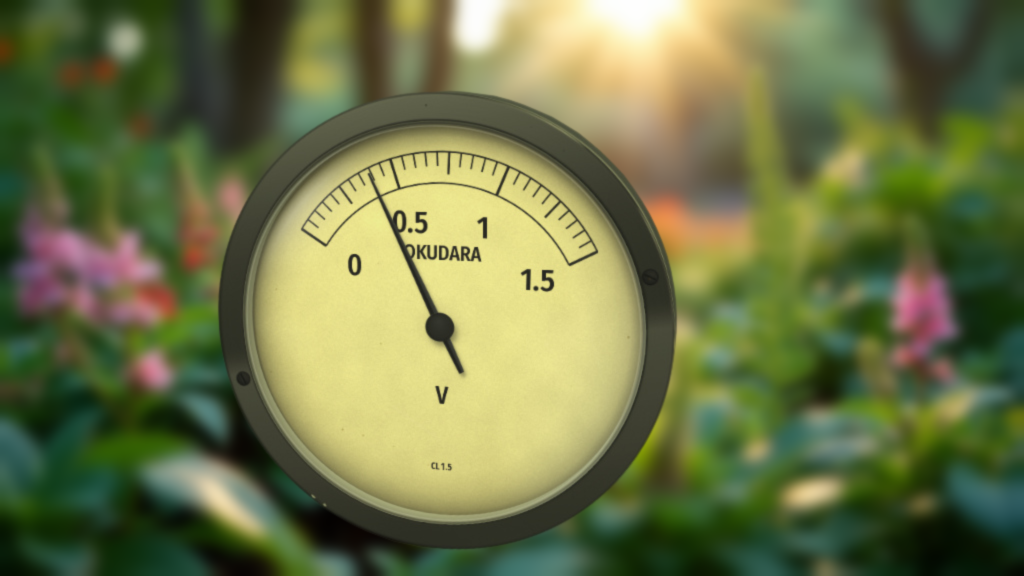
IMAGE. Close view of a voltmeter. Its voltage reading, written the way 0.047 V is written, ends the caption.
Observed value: 0.4 V
